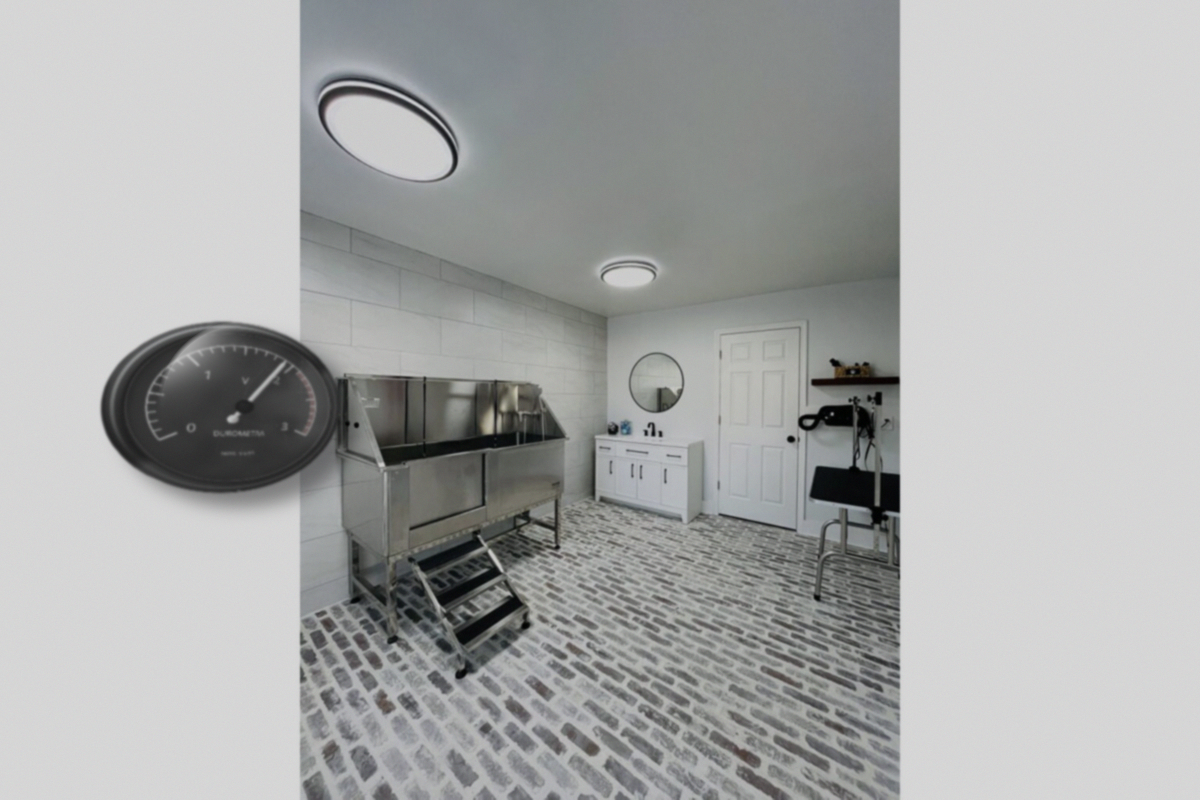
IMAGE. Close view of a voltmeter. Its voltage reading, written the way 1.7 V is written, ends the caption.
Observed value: 1.9 V
